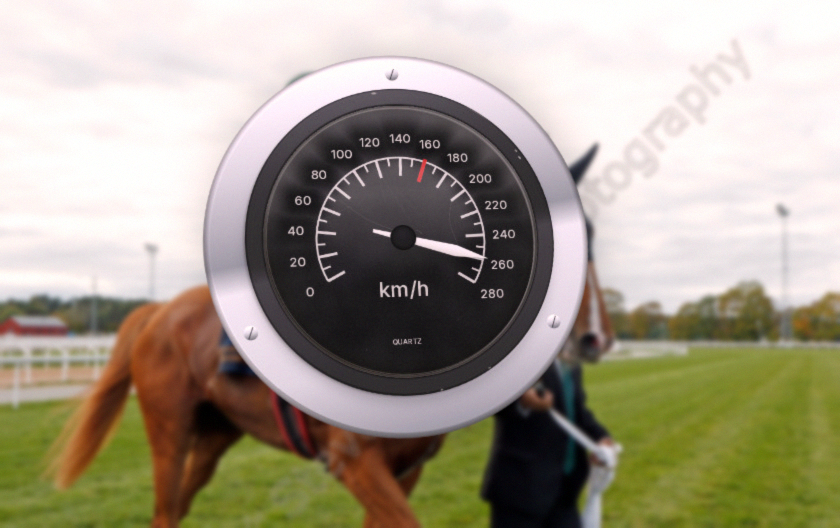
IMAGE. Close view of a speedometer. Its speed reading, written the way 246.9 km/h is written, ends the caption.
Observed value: 260 km/h
